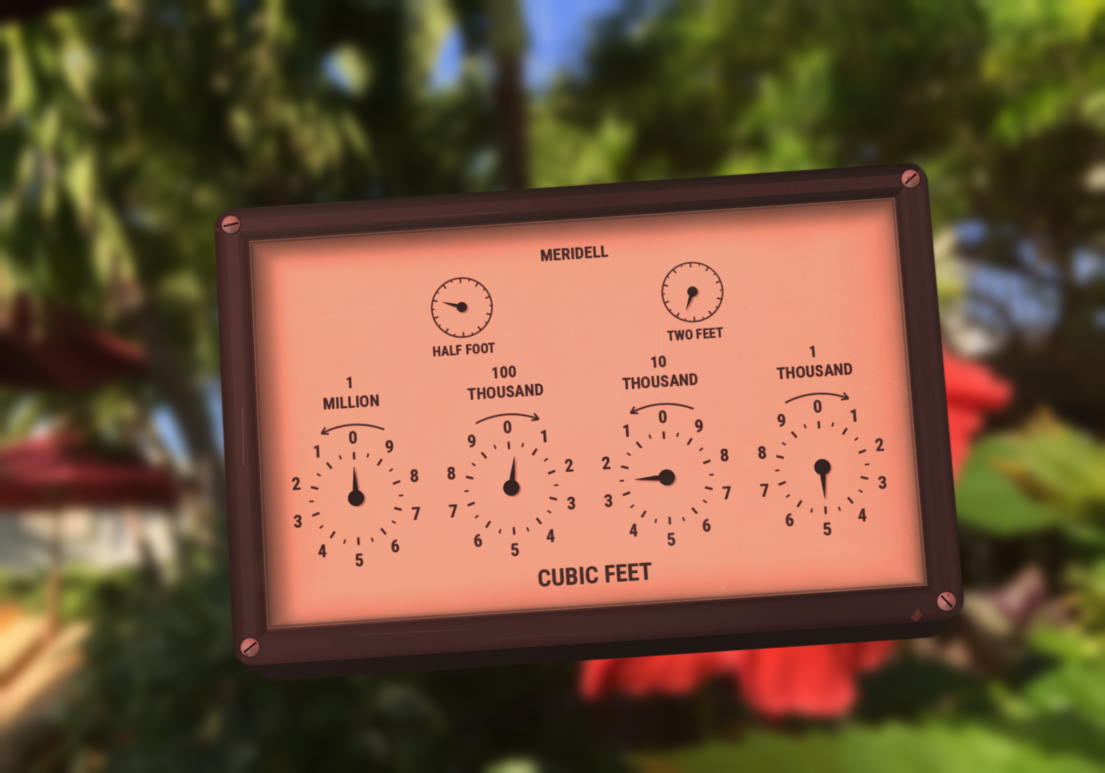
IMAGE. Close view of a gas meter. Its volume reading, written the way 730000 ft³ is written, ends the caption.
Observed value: 2500 ft³
